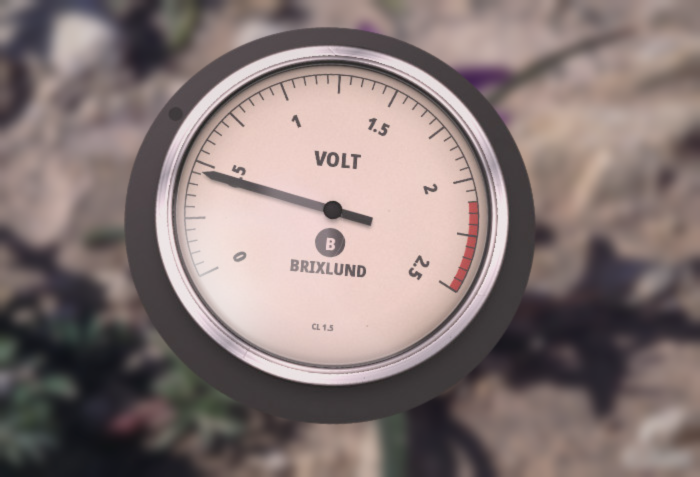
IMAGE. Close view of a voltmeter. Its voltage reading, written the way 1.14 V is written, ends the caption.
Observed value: 0.45 V
